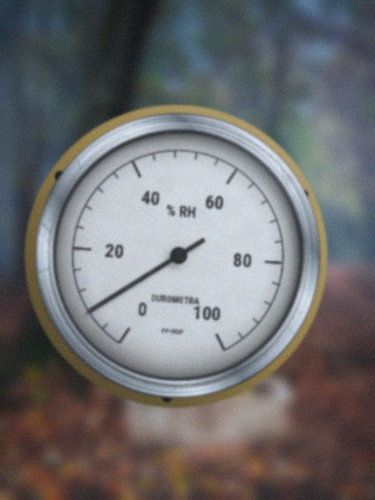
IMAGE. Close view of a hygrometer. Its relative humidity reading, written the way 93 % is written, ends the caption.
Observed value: 8 %
